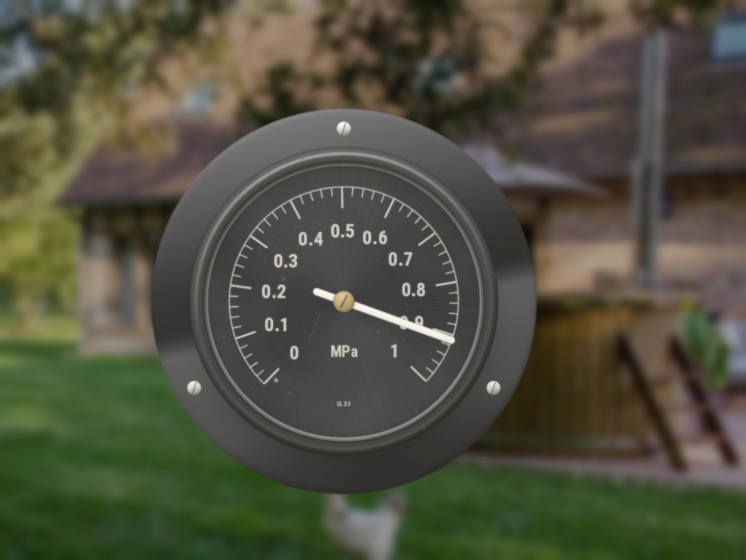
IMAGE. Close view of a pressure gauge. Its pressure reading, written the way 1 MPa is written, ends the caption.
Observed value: 0.91 MPa
